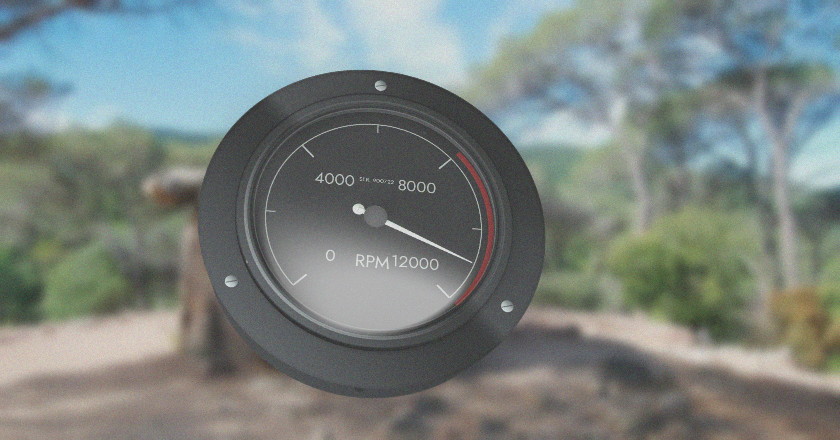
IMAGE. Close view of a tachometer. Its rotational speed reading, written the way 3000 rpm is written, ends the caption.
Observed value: 11000 rpm
